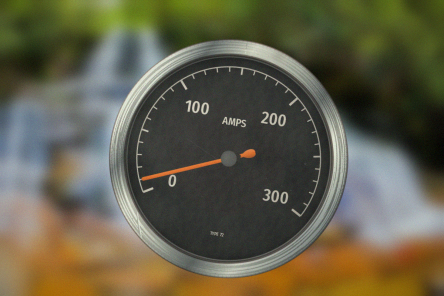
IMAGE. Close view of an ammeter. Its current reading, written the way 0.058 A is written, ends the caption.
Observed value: 10 A
